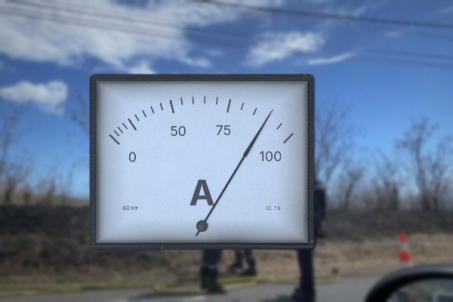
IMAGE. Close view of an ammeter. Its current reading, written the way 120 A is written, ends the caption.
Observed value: 90 A
